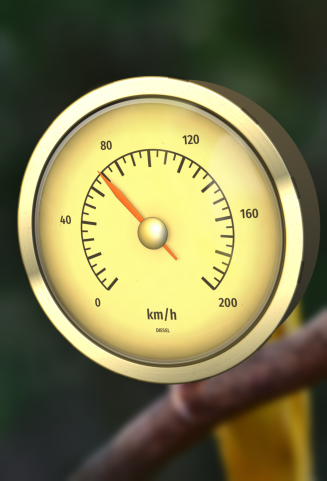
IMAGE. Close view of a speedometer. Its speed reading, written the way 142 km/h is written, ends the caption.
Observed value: 70 km/h
